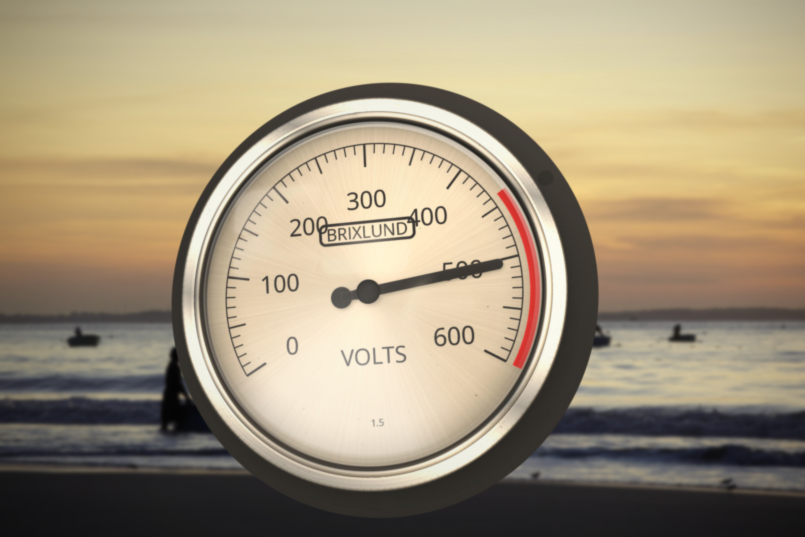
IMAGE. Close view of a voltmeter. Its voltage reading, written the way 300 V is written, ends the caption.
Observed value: 505 V
